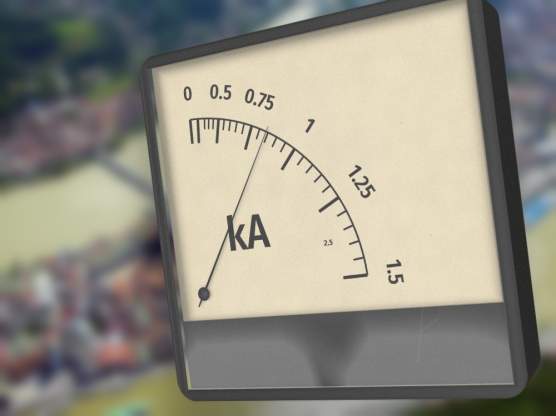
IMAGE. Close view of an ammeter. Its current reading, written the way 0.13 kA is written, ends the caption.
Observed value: 0.85 kA
